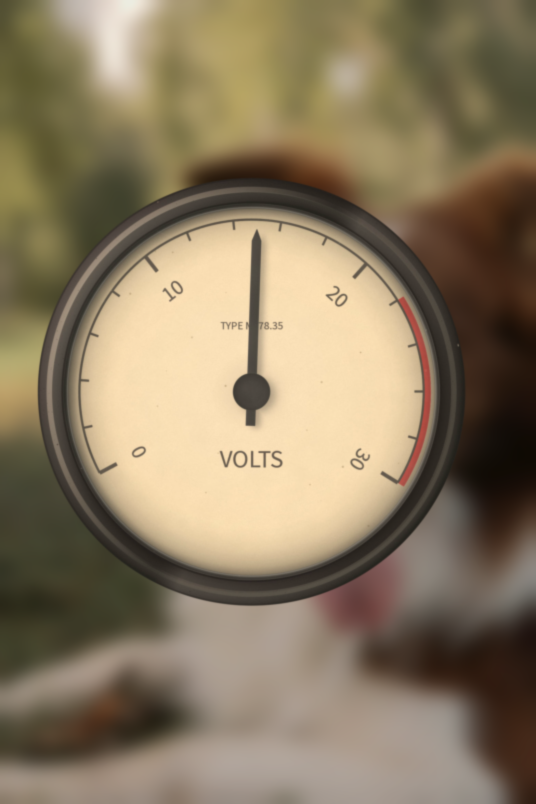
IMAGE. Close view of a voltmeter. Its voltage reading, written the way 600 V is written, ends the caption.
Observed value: 15 V
